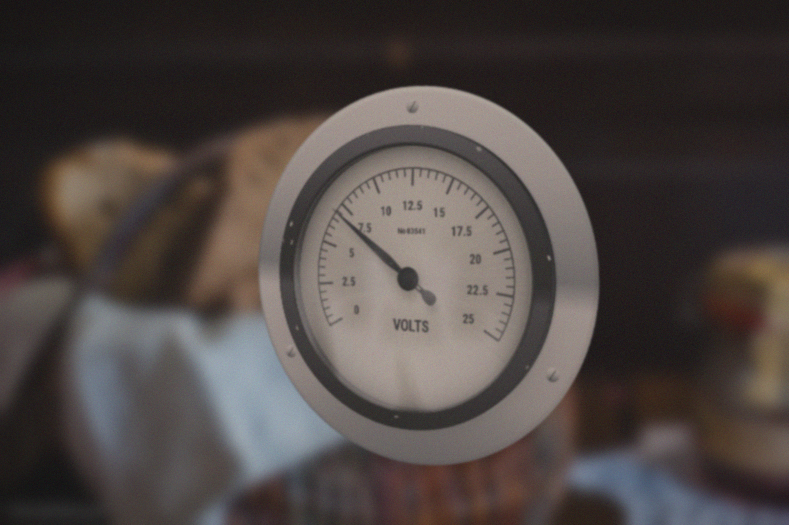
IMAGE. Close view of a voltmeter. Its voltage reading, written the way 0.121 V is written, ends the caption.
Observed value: 7 V
